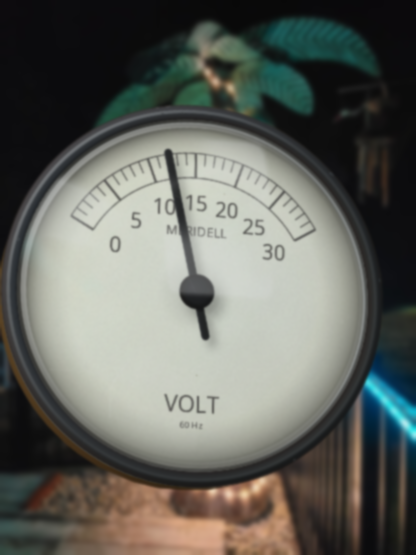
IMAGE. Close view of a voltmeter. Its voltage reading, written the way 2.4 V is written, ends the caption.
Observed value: 12 V
